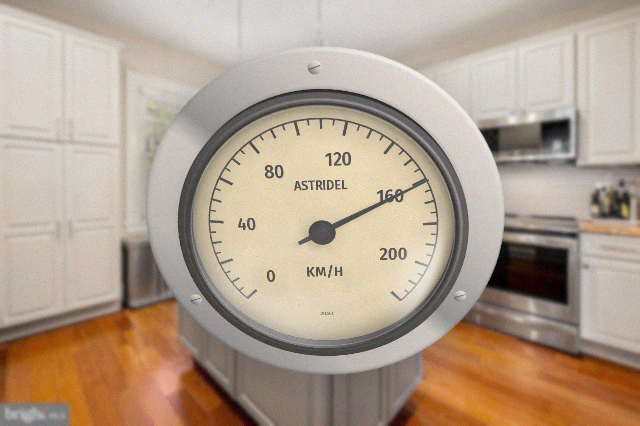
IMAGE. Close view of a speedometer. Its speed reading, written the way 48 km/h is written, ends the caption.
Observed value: 160 km/h
